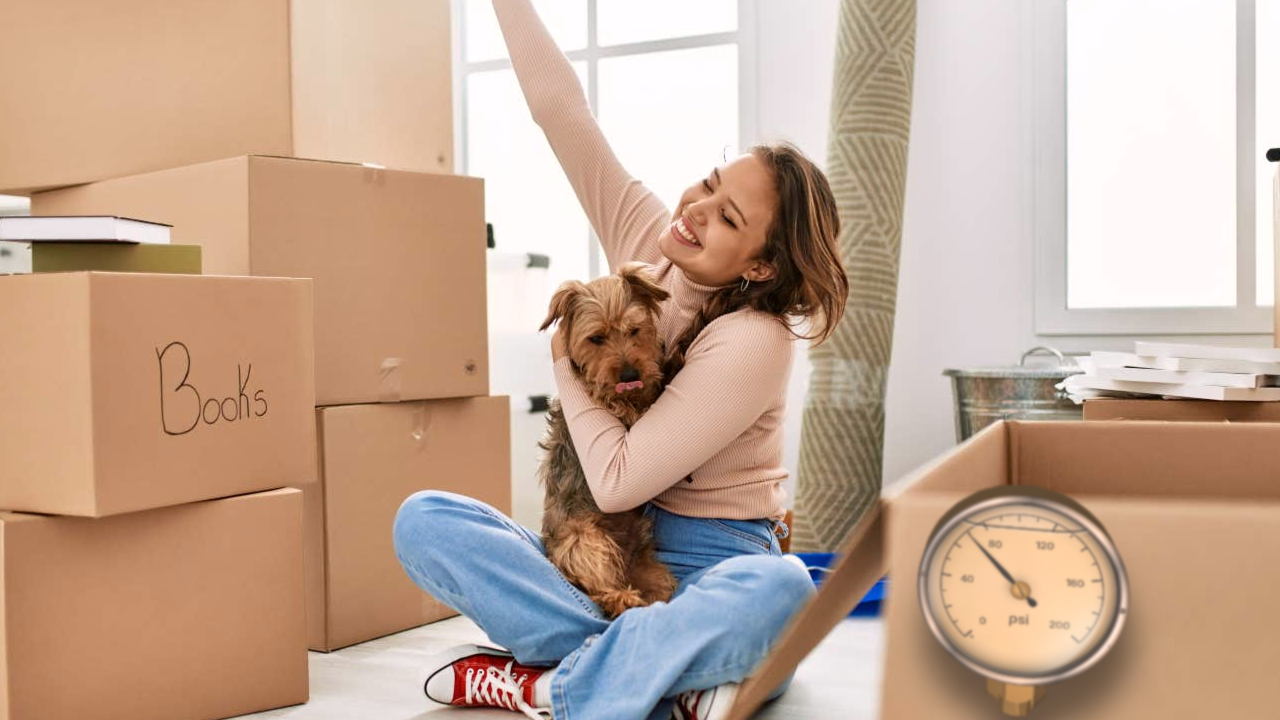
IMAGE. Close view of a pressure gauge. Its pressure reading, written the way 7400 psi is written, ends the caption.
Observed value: 70 psi
